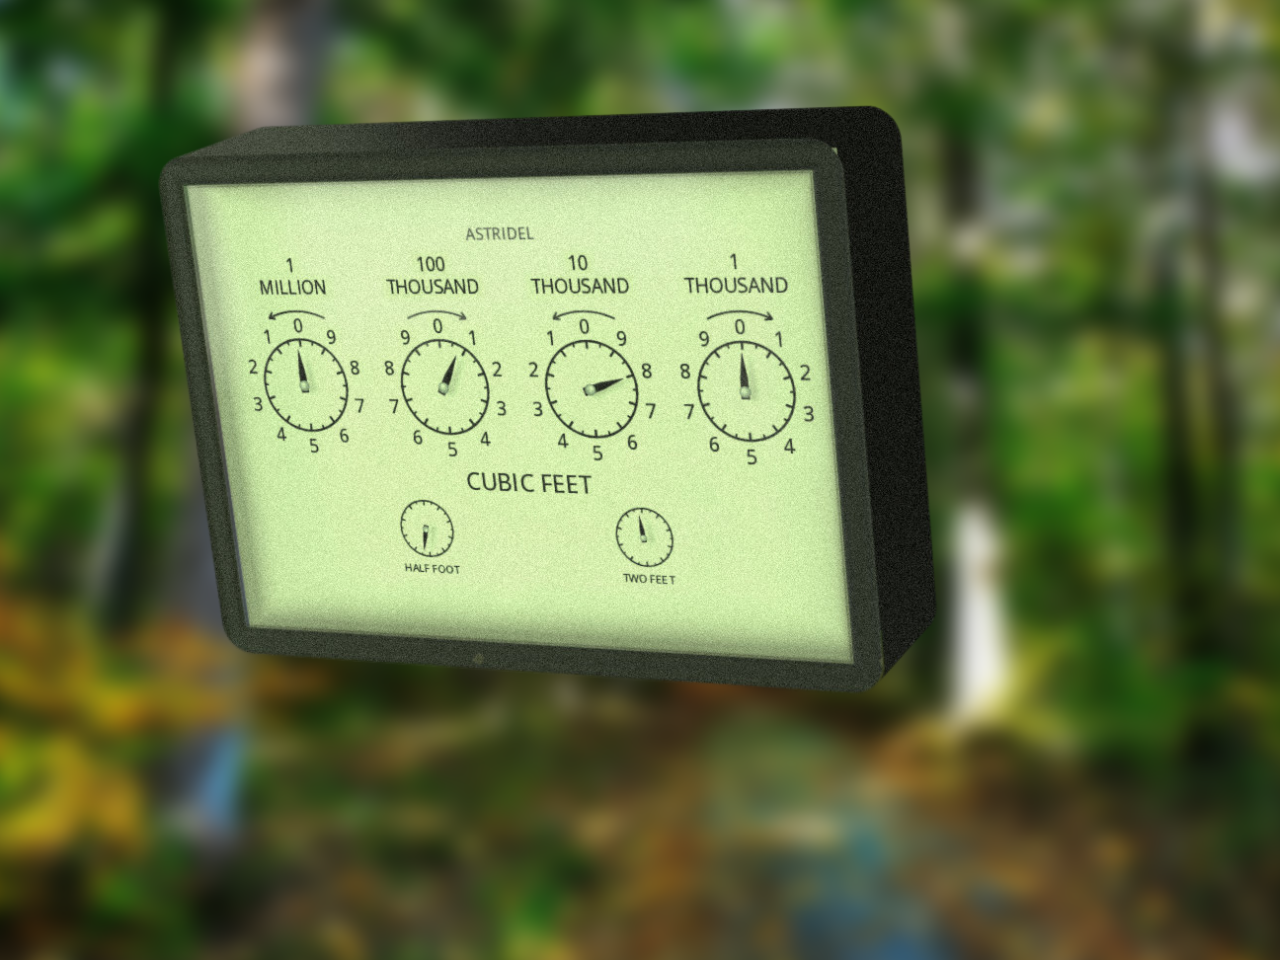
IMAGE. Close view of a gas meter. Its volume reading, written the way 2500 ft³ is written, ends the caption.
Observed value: 8000 ft³
